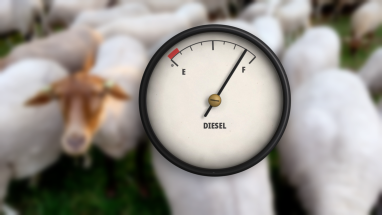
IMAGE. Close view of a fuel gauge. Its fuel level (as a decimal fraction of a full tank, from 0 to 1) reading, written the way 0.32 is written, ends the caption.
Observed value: 0.875
